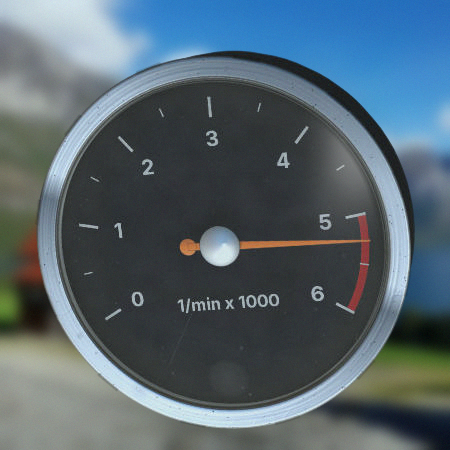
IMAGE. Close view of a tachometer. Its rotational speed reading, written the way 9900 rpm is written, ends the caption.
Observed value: 5250 rpm
